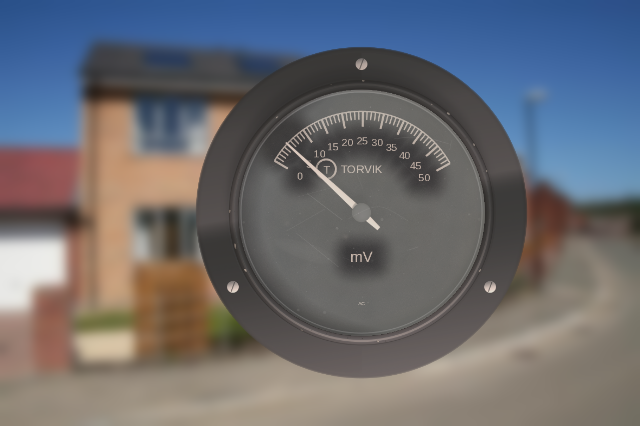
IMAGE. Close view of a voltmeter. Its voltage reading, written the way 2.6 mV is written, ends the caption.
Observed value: 5 mV
